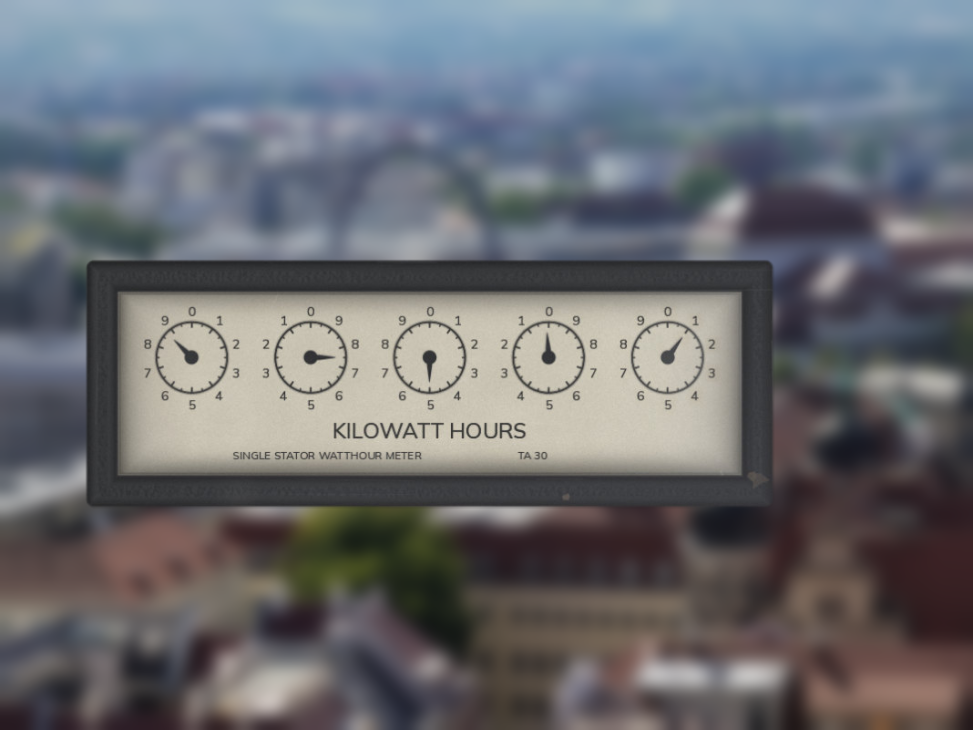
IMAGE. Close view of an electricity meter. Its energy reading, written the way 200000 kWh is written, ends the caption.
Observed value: 87501 kWh
